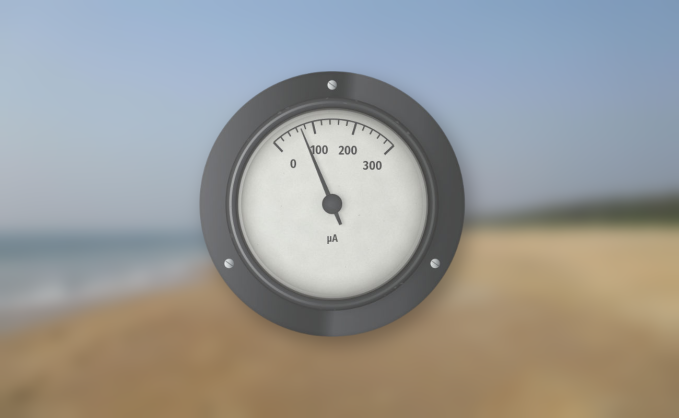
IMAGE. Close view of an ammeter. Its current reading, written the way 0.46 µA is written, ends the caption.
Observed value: 70 µA
